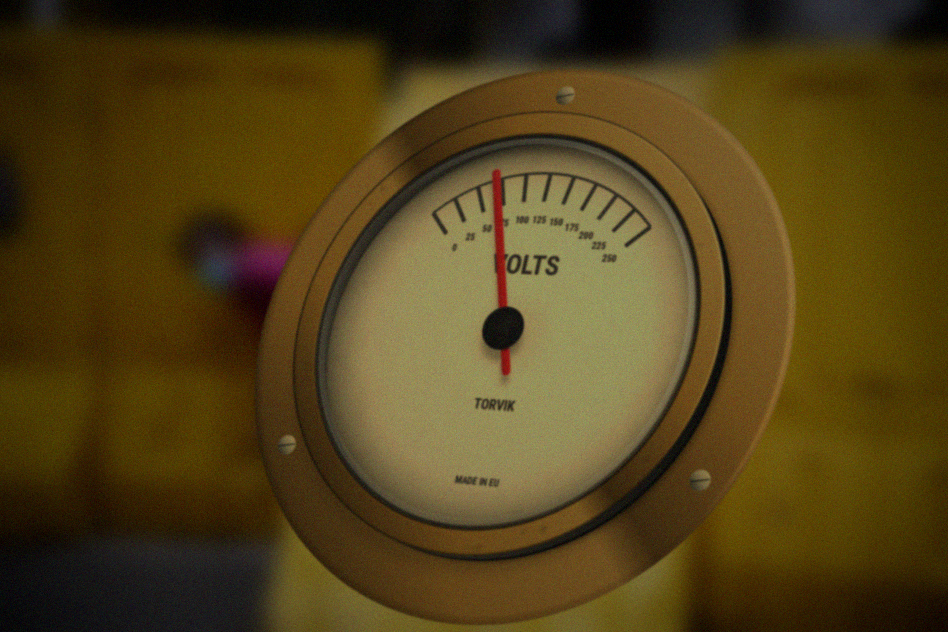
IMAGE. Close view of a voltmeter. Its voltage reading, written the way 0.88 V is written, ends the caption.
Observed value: 75 V
